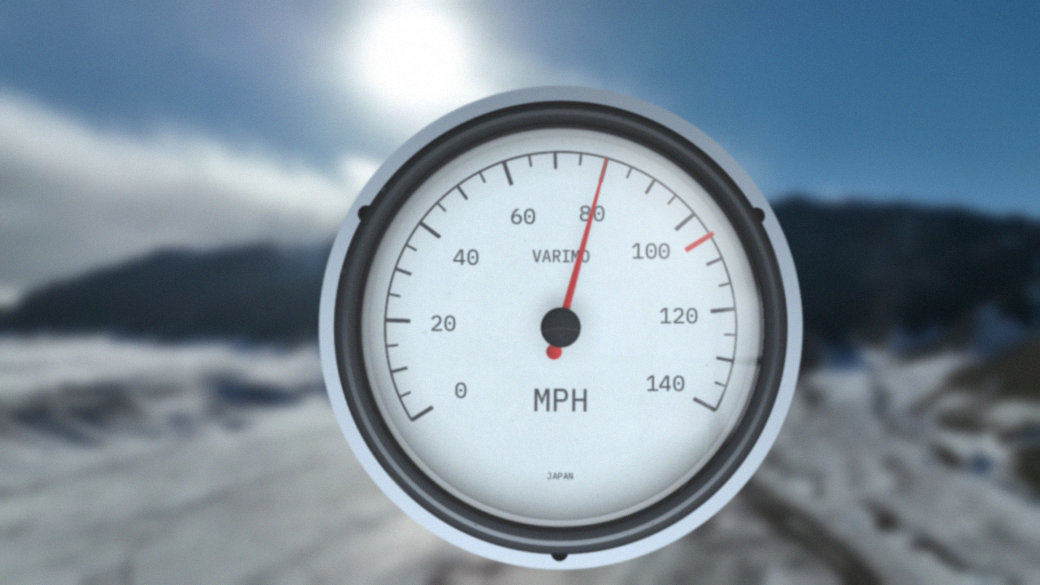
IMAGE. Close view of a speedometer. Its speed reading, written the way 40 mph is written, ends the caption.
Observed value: 80 mph
